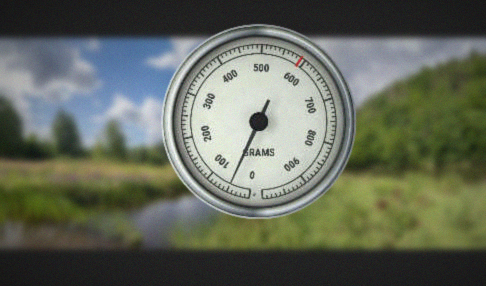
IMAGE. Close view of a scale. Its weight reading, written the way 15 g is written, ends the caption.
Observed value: 50 g
